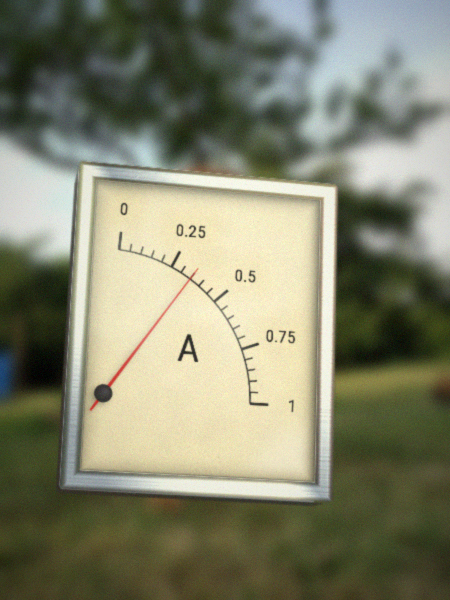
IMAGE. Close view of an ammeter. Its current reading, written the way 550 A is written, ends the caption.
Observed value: 0.35 A
